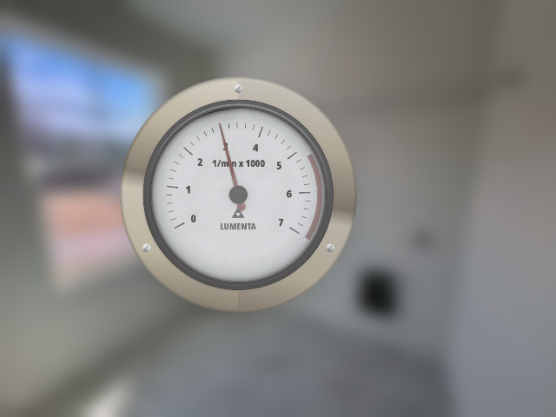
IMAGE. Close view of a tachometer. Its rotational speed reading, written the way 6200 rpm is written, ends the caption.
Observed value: 3000 rpm
